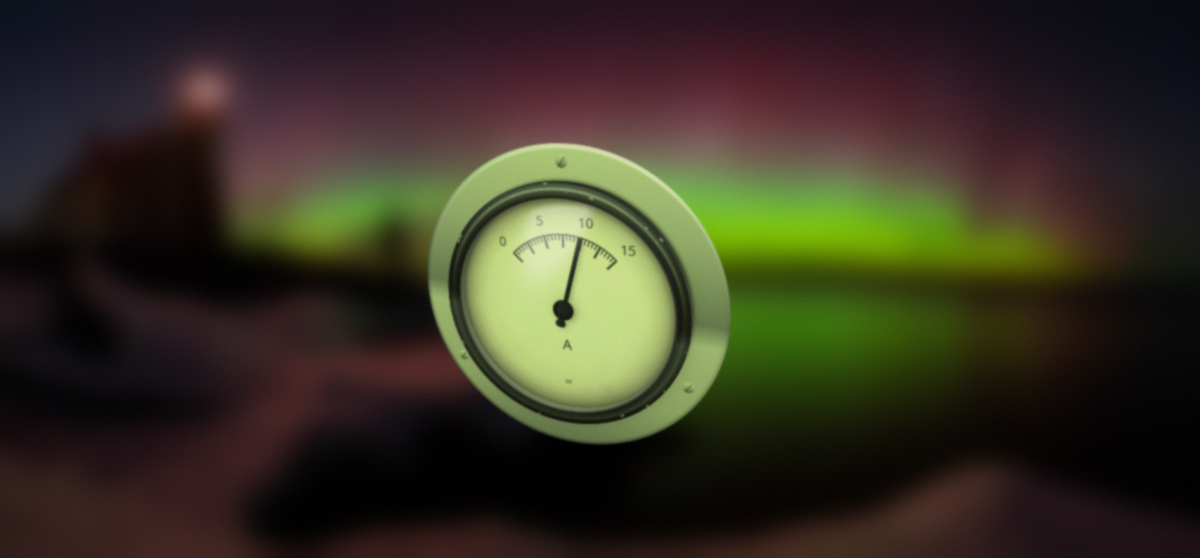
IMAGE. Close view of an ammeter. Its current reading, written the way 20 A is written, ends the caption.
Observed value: 10 A
